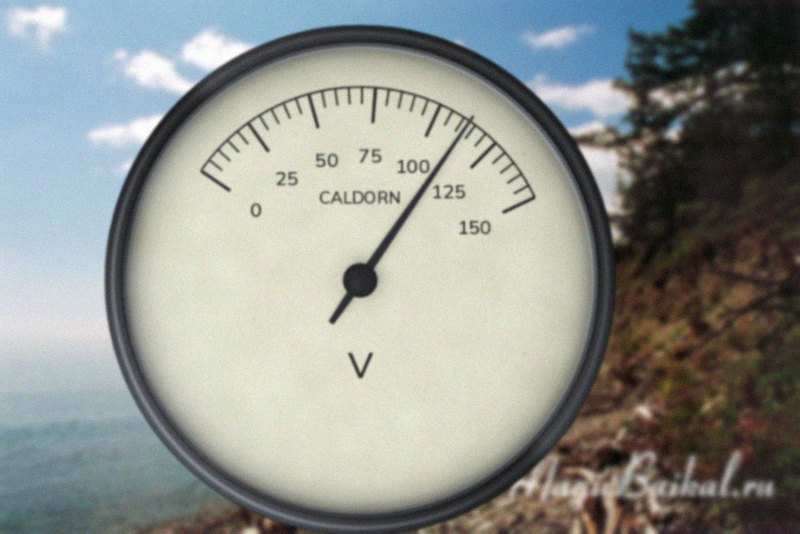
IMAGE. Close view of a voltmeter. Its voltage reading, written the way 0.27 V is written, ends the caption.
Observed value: 112.5 V
